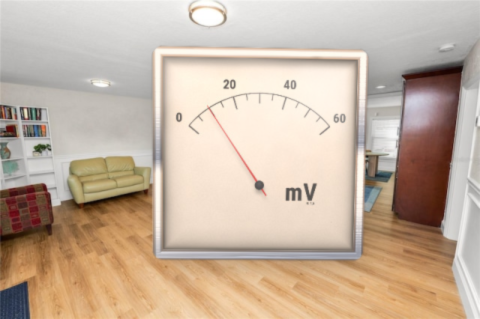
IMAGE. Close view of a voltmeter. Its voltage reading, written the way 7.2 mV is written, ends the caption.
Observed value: 10 mV
